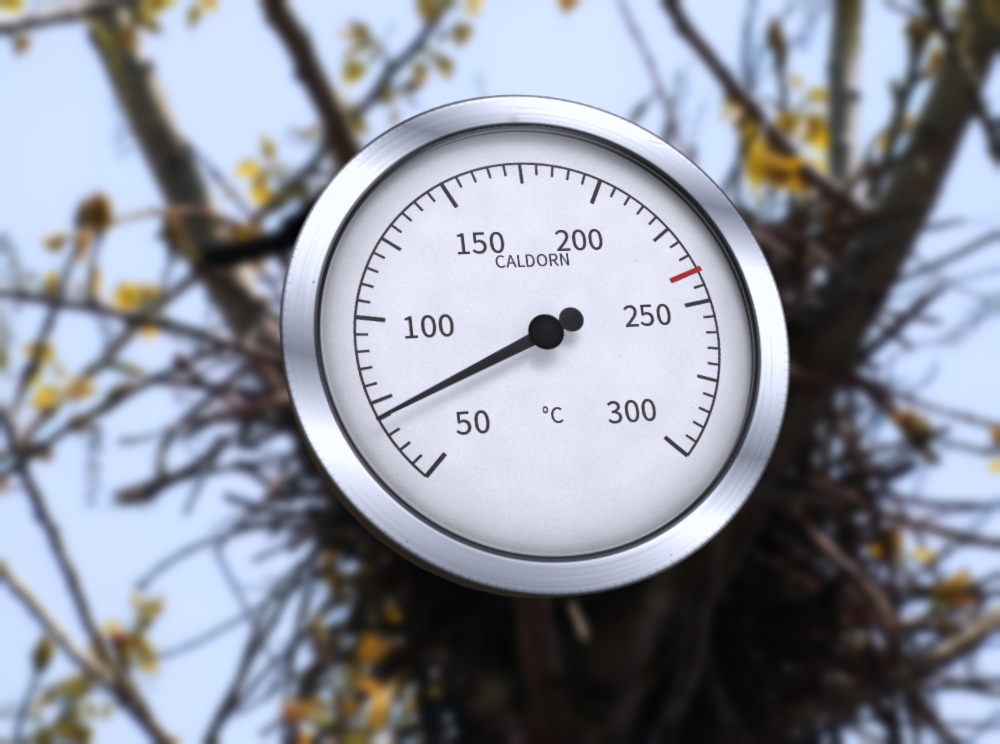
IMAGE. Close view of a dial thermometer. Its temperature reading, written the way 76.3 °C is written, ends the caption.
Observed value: 70 °C
